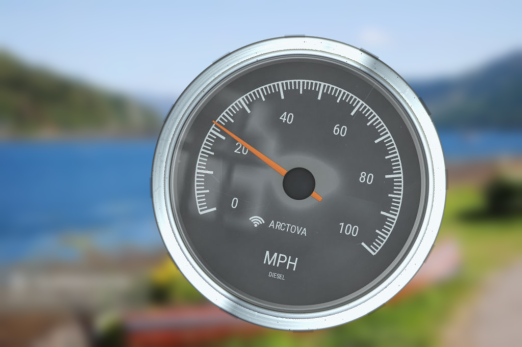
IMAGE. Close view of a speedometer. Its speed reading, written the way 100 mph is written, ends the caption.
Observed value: 22 mph
